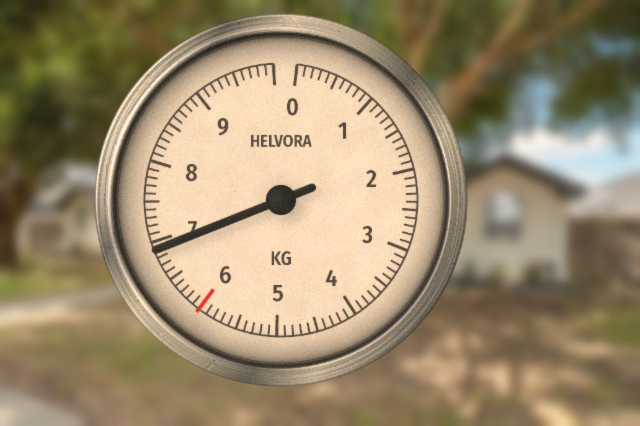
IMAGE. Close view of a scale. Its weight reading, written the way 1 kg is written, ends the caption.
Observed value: 6.9 kg
